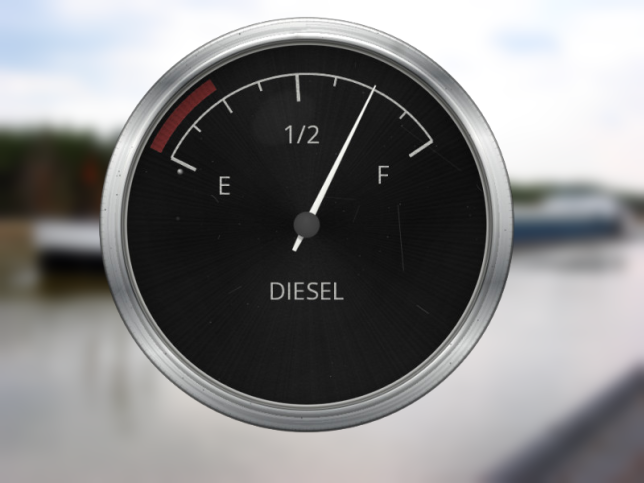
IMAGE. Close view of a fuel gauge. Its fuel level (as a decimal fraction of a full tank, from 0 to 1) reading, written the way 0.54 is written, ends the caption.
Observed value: 0.75
